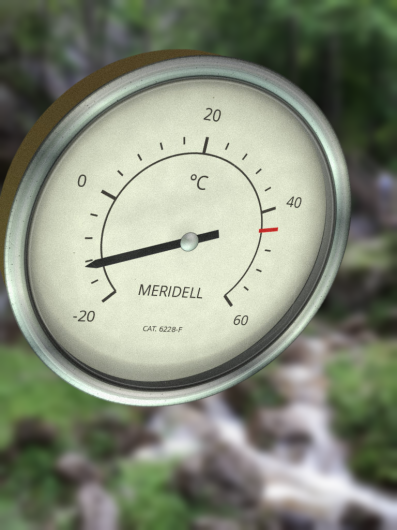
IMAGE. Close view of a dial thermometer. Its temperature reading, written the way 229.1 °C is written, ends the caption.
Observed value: -12 °C
